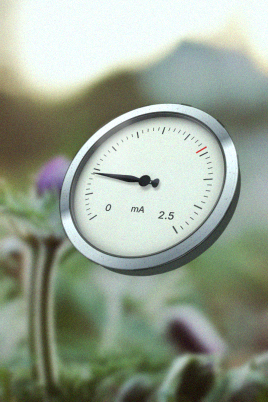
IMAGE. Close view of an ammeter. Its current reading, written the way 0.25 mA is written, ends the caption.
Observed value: 0.45 mA
